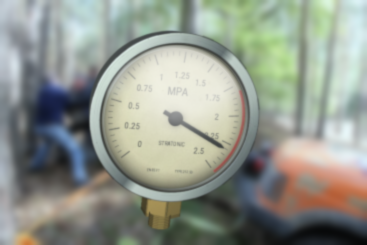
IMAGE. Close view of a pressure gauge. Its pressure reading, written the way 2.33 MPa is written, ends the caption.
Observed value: 2.3 MPa
